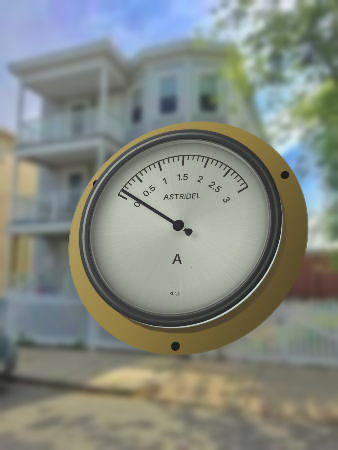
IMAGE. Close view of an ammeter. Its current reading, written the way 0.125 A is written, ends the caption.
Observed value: 0.1 A
